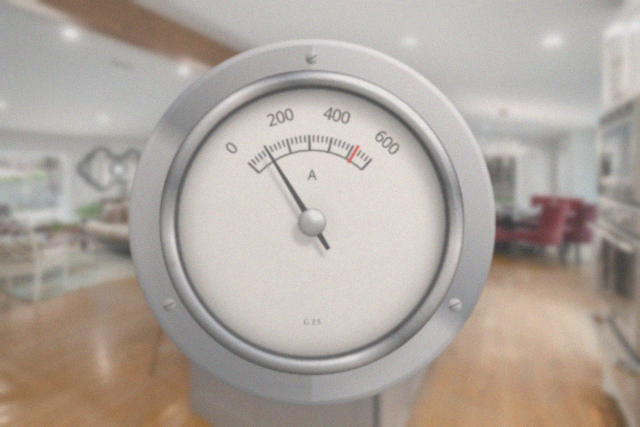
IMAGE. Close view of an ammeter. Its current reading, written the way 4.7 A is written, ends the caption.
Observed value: 100 A
